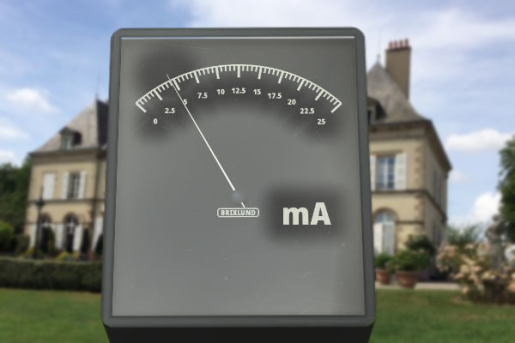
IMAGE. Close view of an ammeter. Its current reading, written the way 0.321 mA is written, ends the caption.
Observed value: 4.5 mA
